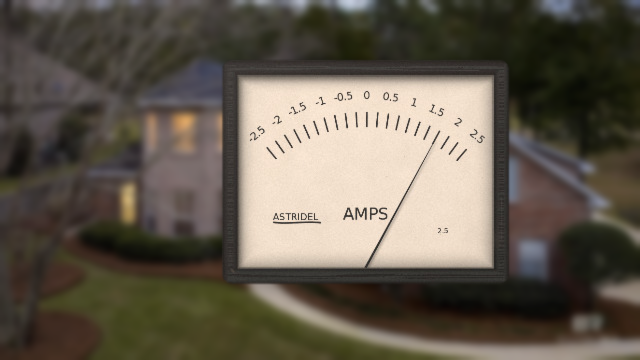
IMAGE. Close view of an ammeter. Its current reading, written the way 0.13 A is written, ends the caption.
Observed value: 1.75 A
